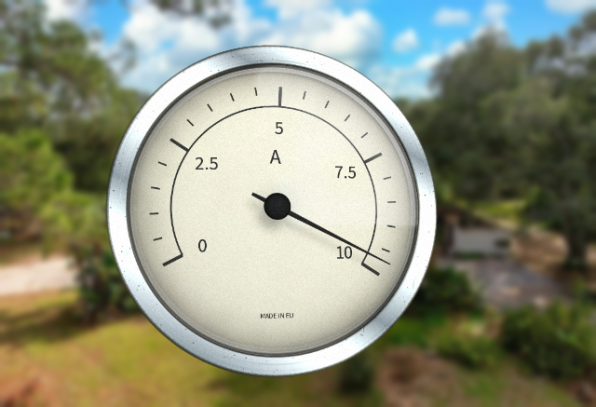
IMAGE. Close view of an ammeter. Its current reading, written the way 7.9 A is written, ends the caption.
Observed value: 9.75 A
